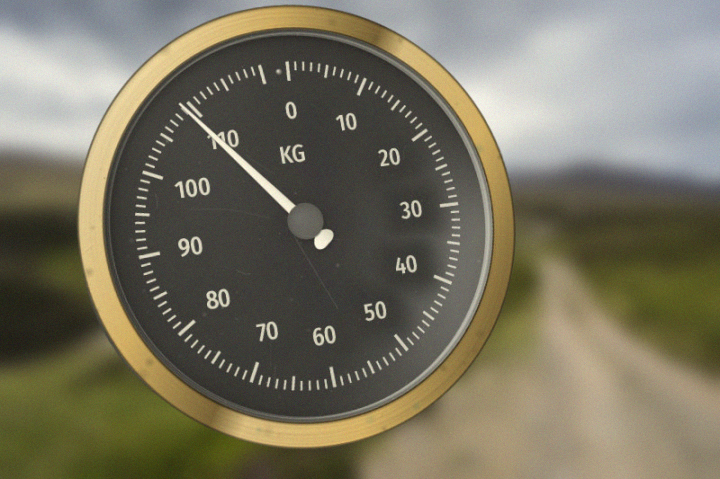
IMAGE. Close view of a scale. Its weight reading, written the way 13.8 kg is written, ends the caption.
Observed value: 109 kg
